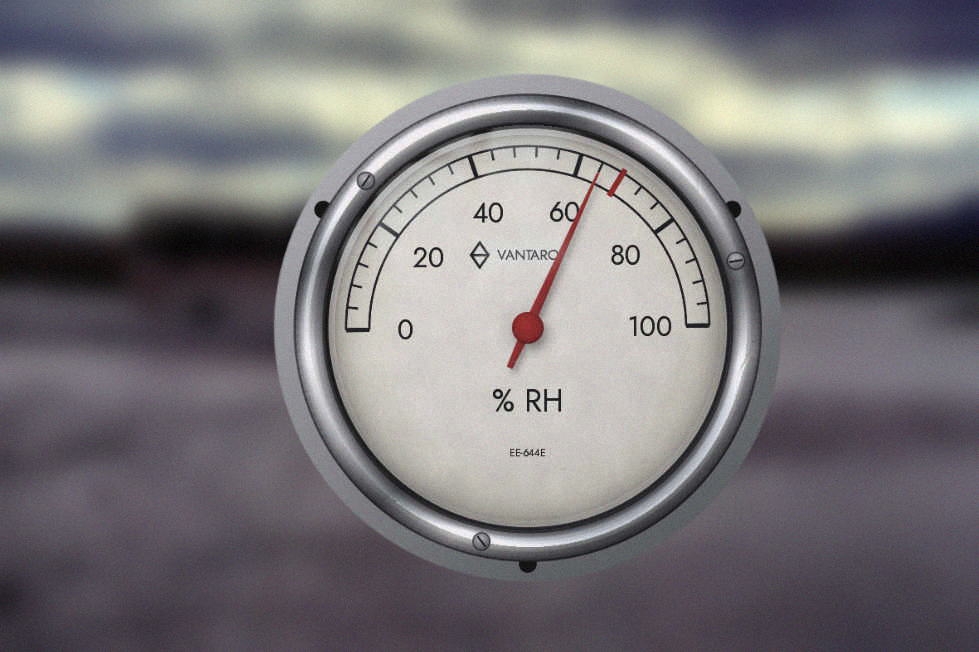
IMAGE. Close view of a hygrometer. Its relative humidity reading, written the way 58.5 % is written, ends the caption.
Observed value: 64 %
